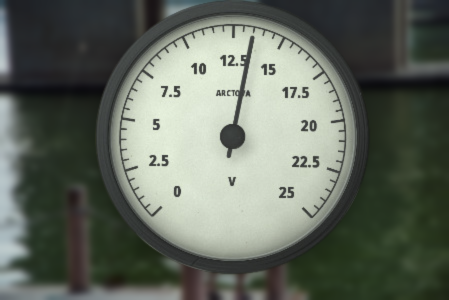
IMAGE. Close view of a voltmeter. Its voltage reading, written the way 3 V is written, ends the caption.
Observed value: 13.5 V
